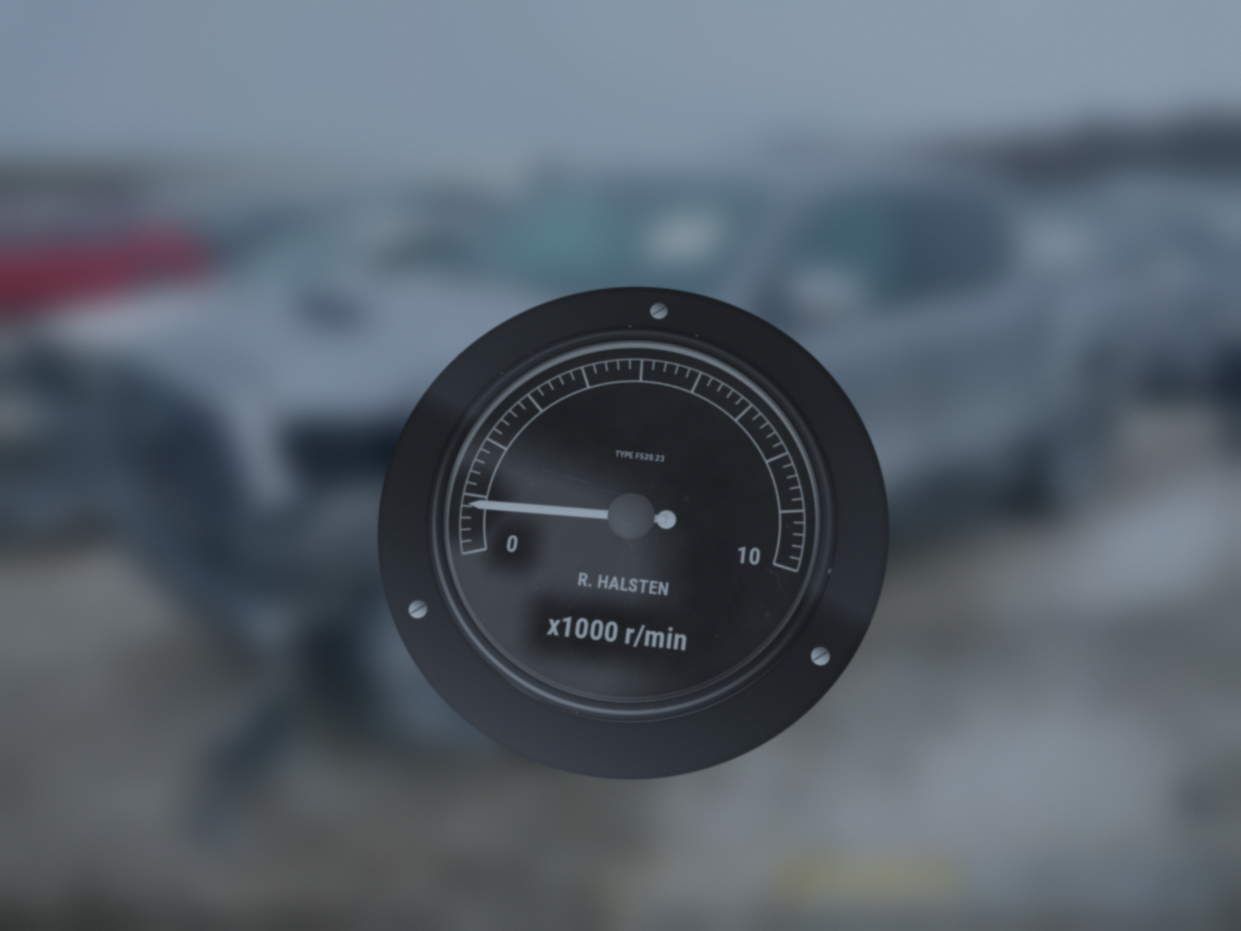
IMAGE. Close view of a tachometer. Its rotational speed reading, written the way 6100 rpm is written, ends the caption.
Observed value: 800 rpm
